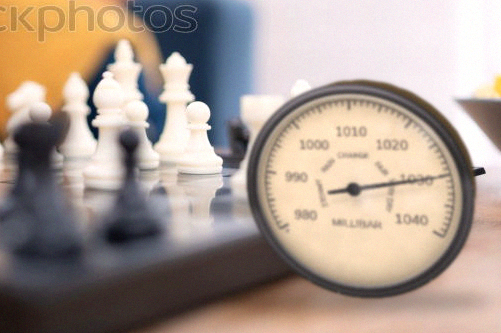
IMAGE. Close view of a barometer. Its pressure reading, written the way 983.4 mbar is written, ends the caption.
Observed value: 1030 mbar
